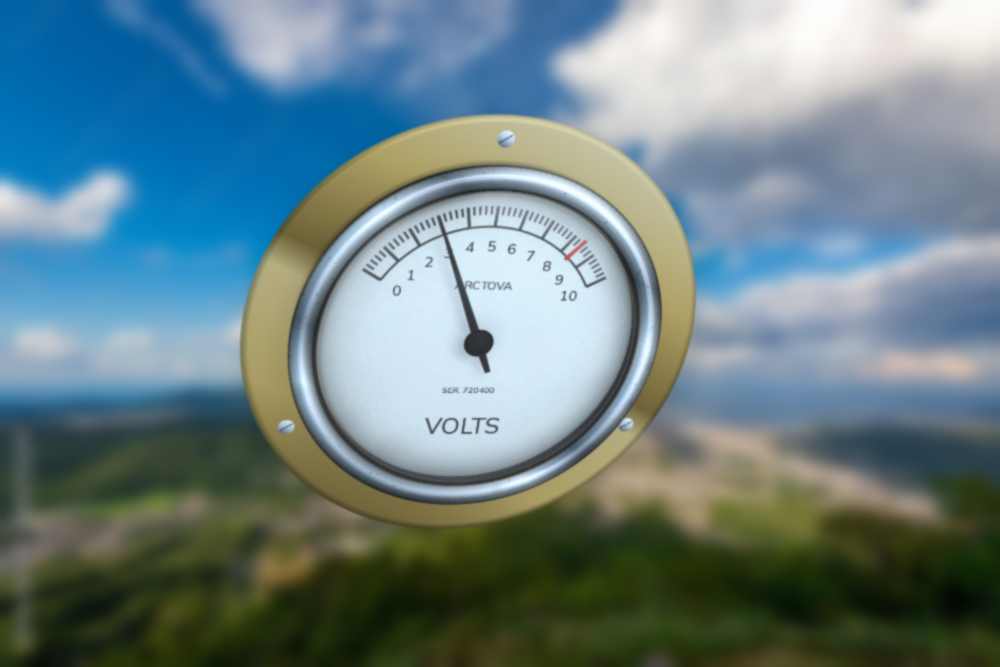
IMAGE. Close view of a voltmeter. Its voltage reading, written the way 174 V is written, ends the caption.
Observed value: 3 V
